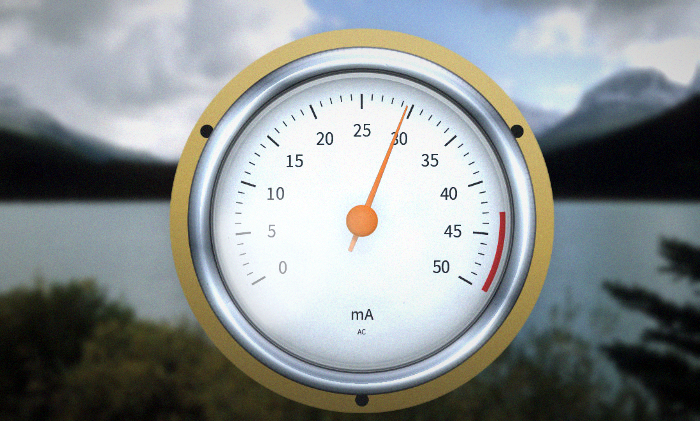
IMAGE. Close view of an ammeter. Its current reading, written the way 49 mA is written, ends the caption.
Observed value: 29.5 mA
